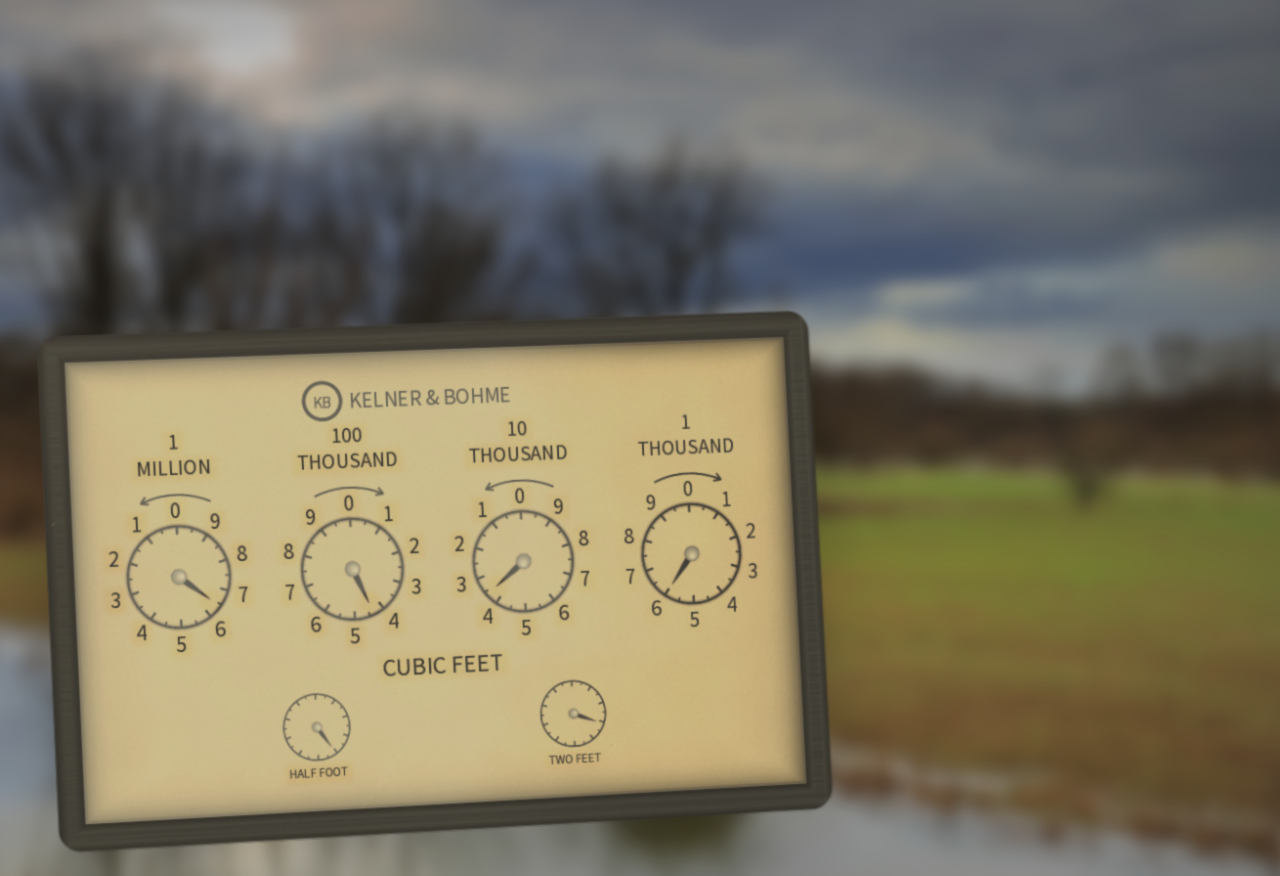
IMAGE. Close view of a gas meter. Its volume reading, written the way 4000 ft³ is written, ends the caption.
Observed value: 643600 ft³
